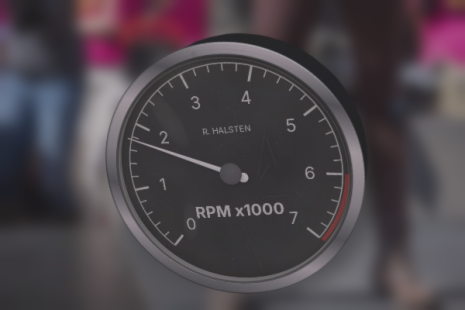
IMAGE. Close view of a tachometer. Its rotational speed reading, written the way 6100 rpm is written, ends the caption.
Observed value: 1800 rpm
